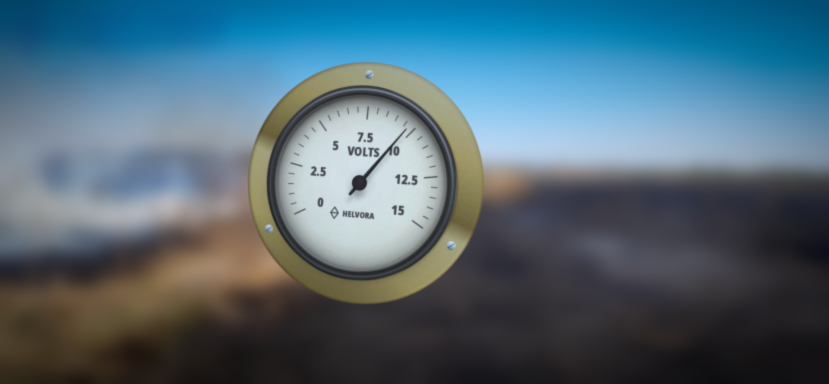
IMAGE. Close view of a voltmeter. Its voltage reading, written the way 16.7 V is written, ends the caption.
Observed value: 9.75 V
